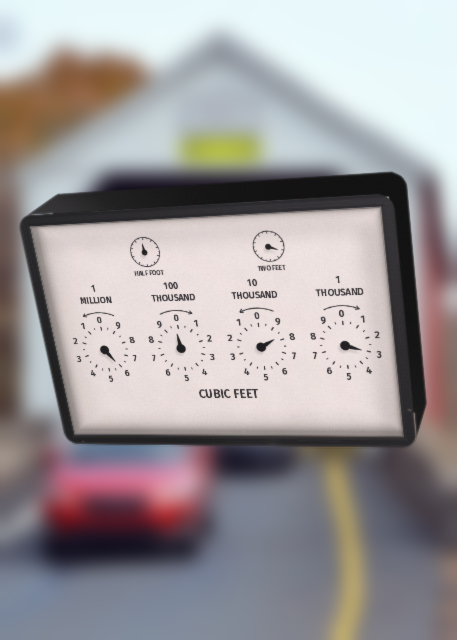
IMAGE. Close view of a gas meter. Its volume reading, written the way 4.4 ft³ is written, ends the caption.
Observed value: 598300 ft³
